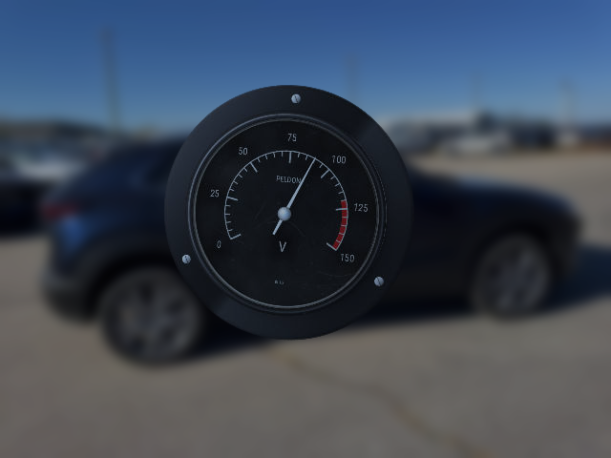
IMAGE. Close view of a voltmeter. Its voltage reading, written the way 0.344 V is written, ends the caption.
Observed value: 90 V
